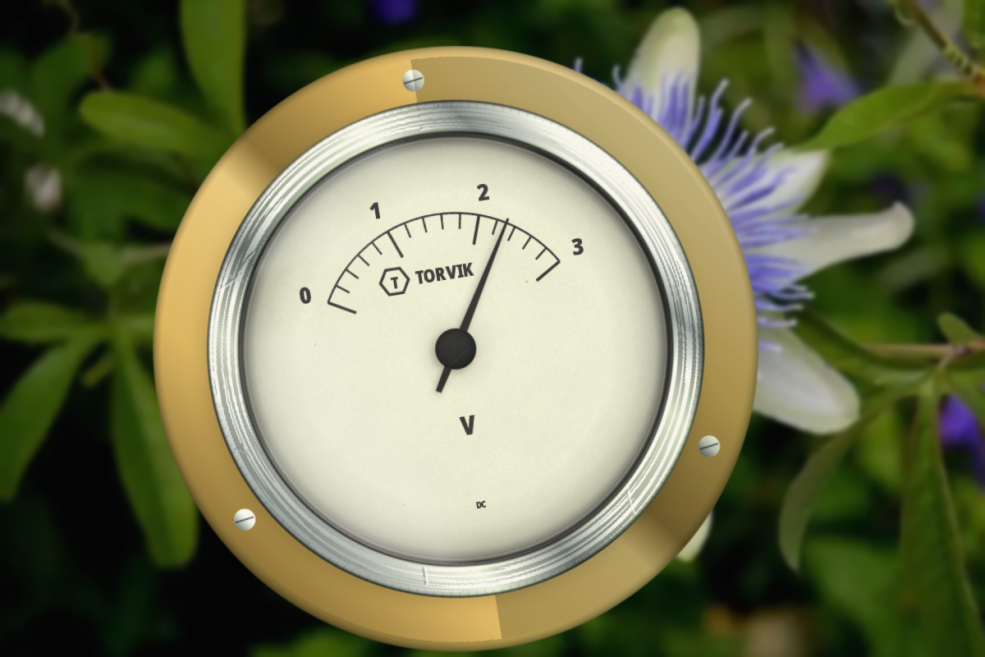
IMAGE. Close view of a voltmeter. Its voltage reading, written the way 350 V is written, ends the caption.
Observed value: 2.3 V
